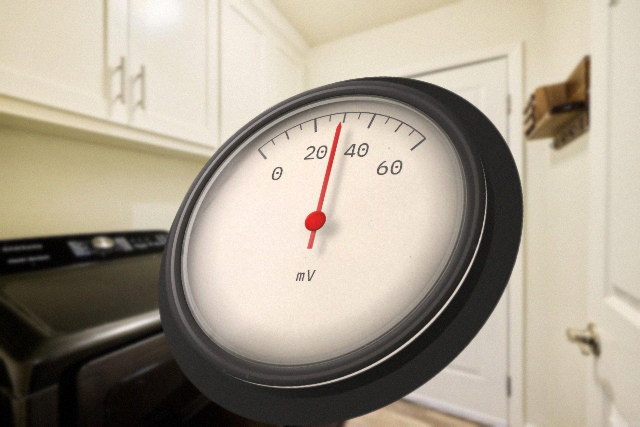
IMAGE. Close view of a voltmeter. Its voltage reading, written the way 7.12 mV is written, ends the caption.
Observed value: 30 mV
